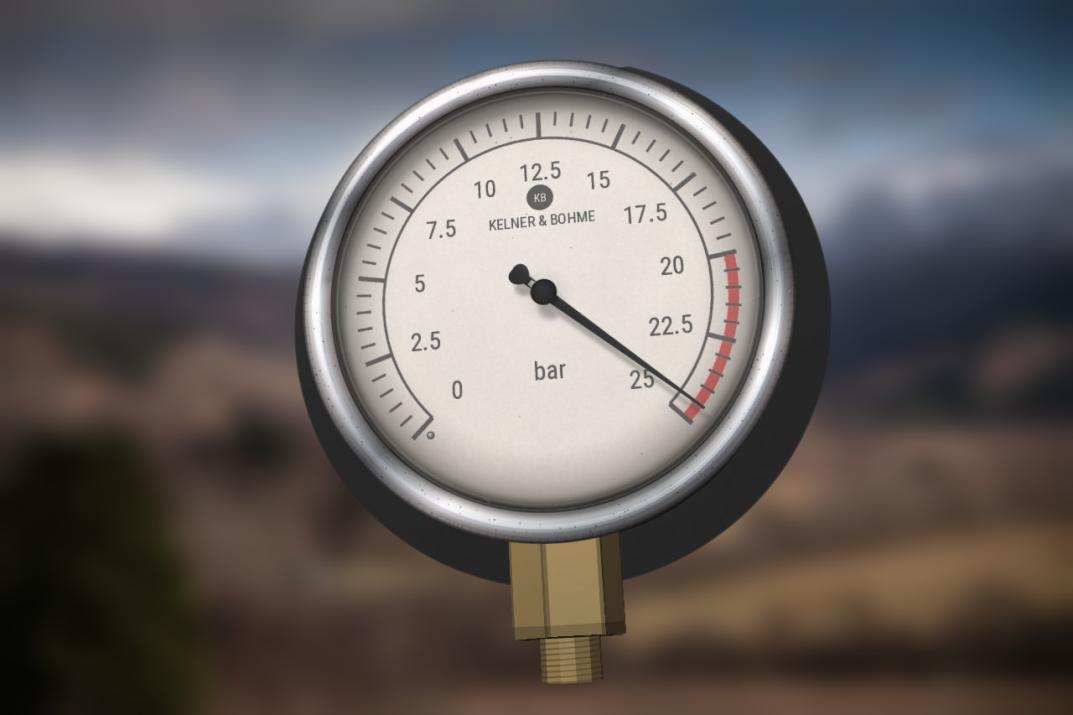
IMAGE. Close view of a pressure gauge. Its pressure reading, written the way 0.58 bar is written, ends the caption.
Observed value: 24.5 bar
